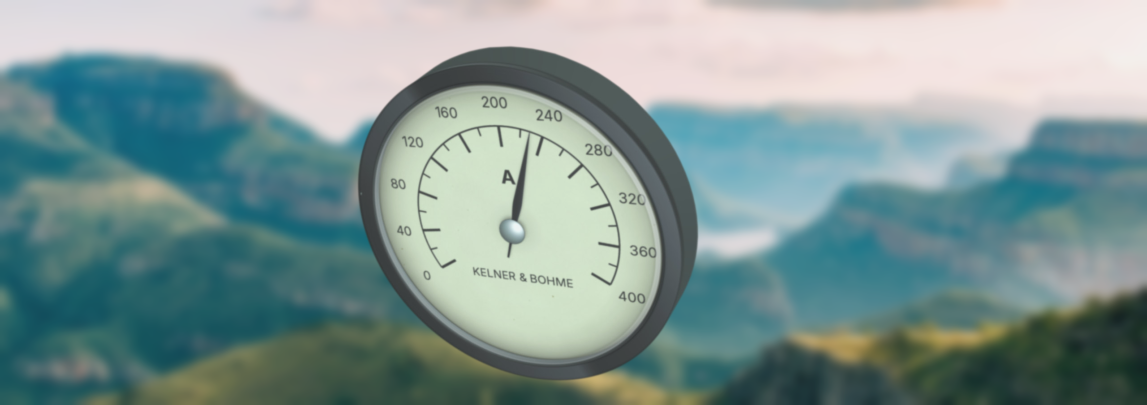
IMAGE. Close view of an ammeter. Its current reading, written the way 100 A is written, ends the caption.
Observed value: 230 A
